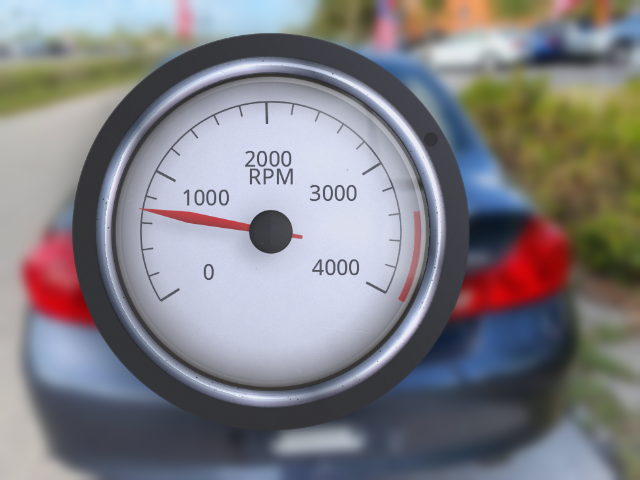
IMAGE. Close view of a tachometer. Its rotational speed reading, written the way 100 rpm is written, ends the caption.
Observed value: 700 rpm
